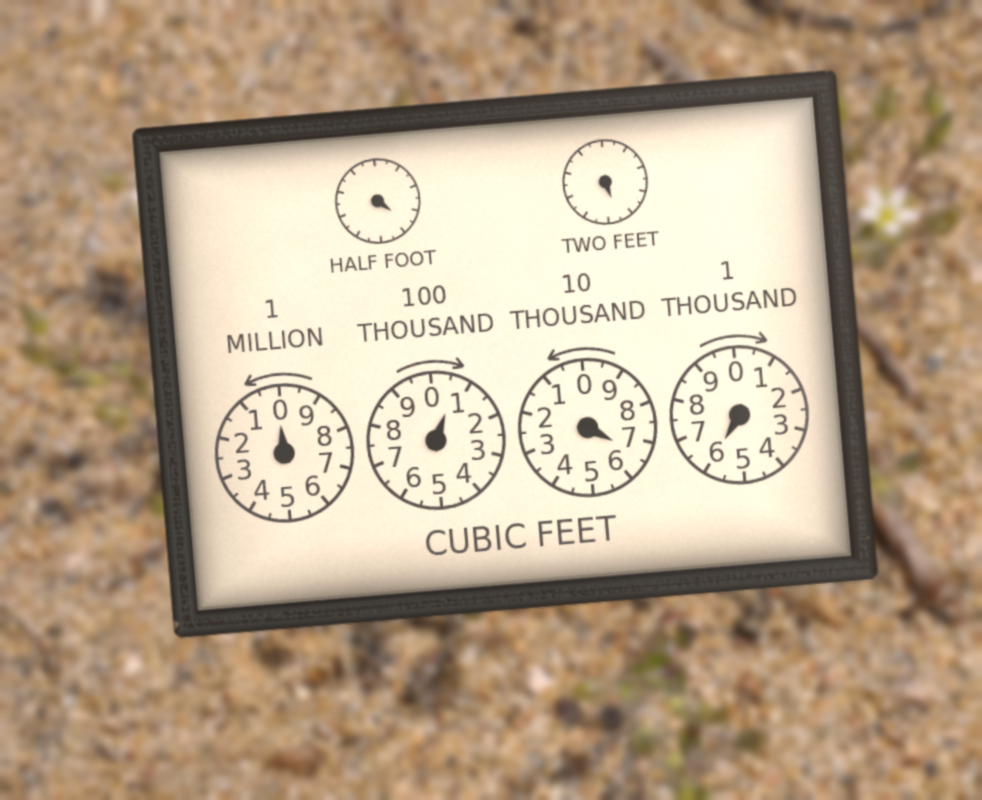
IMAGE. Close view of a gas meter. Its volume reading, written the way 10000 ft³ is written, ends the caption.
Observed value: 6600 ft³
